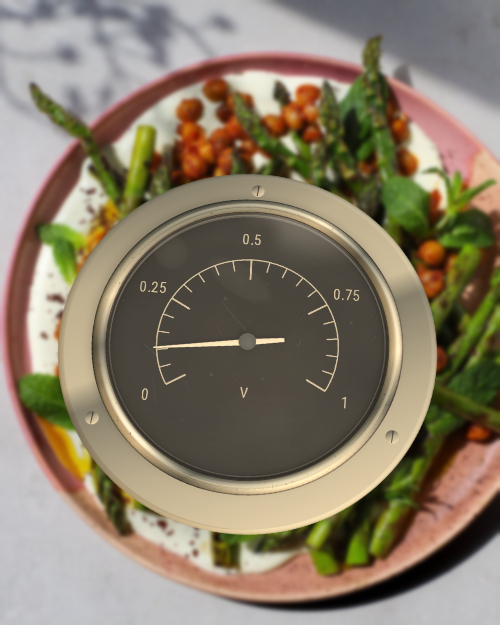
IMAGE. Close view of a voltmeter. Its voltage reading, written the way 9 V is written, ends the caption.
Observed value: 0.1 V
